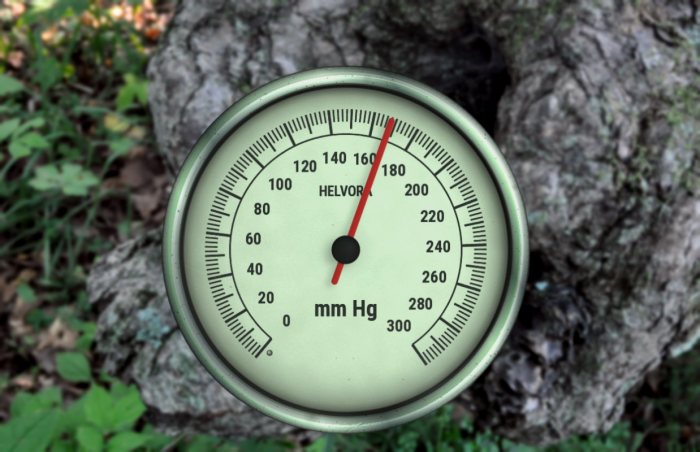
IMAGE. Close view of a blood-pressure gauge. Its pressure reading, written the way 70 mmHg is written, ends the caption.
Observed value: 168 mmHg
